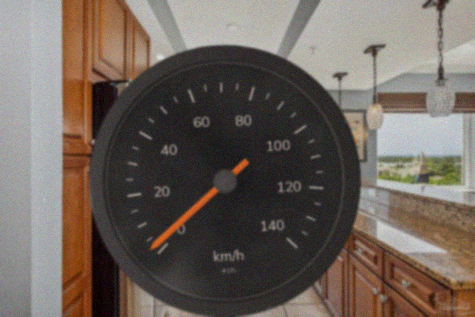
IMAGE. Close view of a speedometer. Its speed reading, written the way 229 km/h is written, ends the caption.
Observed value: 2.5 km/h
